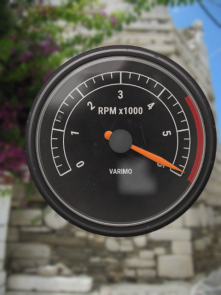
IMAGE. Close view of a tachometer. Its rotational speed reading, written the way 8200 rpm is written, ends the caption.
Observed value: 5900 rpm
